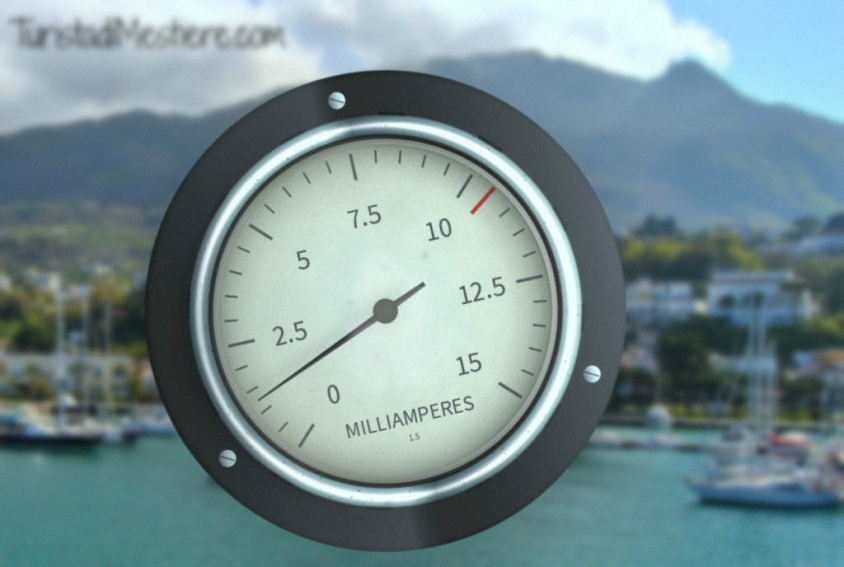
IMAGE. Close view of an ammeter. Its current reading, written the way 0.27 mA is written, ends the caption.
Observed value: 1.25 mA
